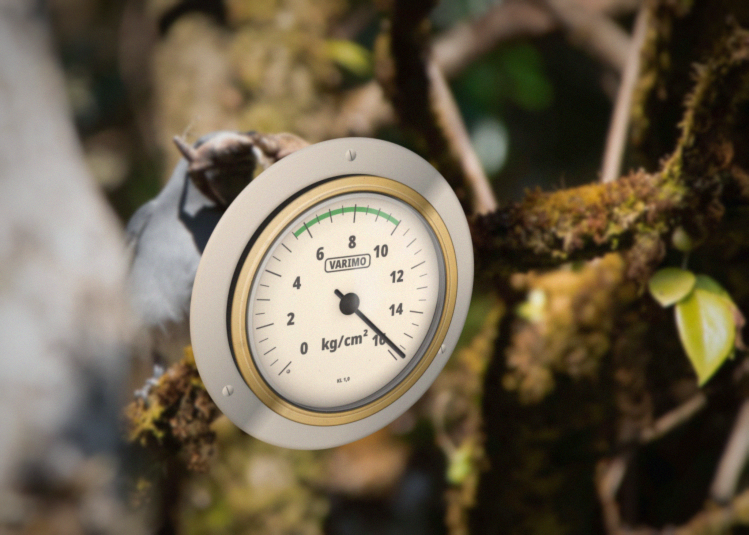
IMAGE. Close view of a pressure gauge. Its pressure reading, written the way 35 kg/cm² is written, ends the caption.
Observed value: 15.75 kg/cm²
